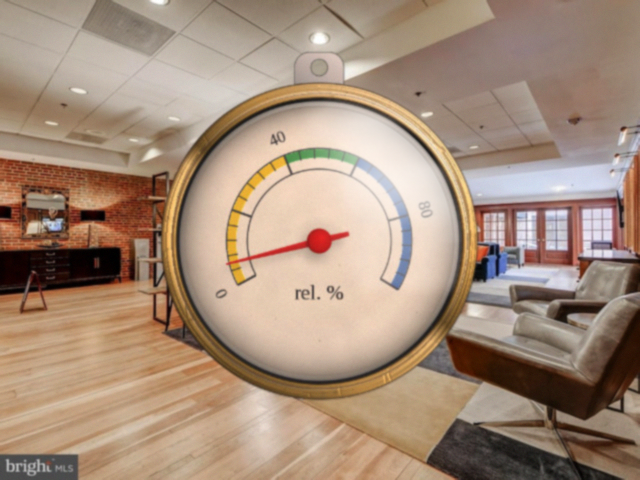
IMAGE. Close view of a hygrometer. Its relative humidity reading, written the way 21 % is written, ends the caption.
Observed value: 6 %
